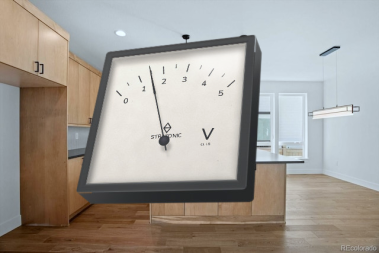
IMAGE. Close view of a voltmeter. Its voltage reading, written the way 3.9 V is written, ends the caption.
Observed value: 1.5 V
